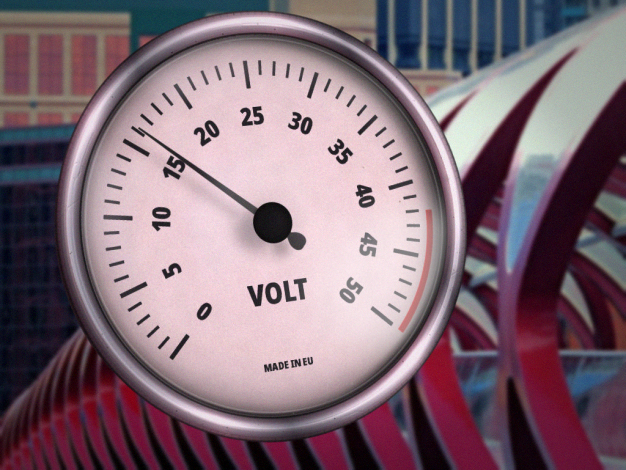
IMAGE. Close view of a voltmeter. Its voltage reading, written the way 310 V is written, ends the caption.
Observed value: 16 V
